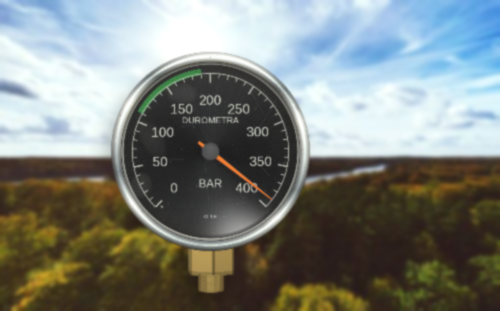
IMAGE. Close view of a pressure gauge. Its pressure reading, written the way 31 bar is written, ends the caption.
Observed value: 390 bar
